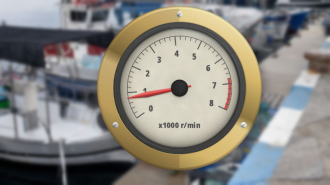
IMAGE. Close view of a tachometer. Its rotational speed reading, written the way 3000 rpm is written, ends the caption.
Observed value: 800 rpm
